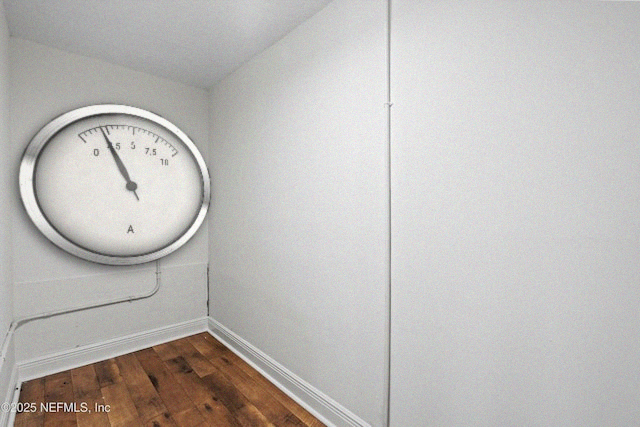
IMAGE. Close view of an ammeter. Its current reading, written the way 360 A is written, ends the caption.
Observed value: 2 A
